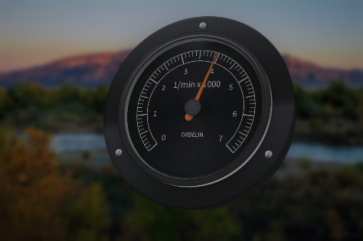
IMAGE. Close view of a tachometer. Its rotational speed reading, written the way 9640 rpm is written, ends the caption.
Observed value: 4000 rpm
